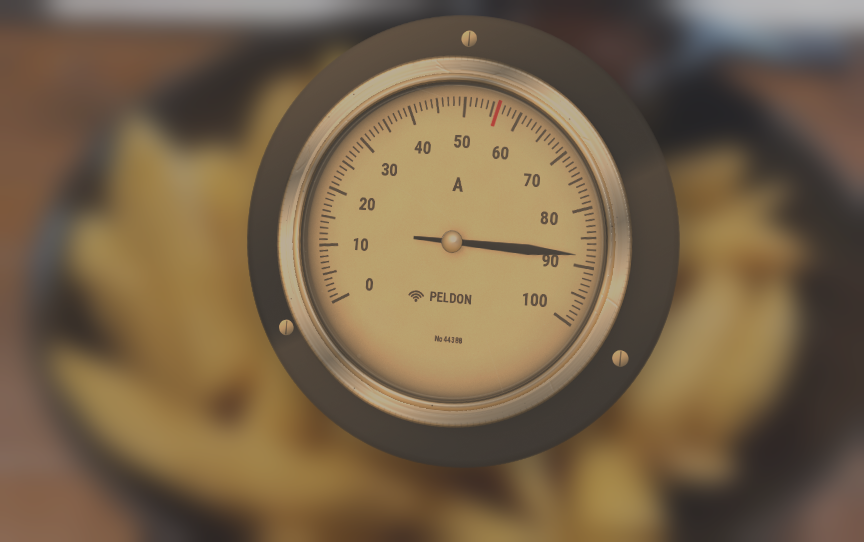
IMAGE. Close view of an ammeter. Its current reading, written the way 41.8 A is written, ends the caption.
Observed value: 88 A
